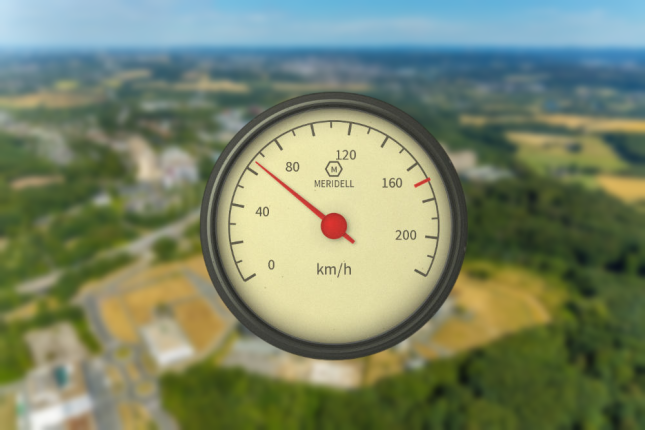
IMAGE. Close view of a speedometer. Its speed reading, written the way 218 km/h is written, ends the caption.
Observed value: 65 km/h
